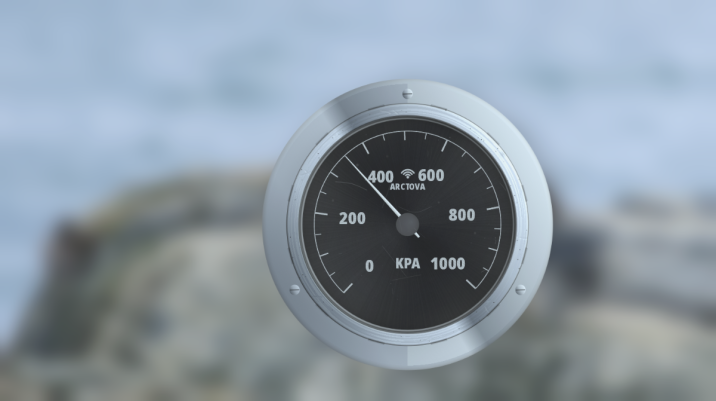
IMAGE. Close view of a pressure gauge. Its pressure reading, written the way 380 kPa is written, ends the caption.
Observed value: 350 kPa
